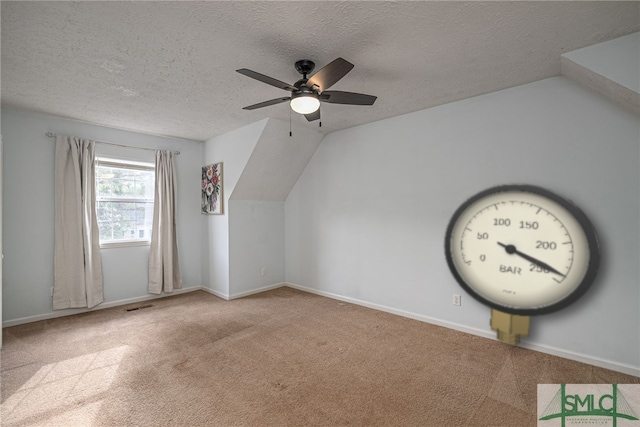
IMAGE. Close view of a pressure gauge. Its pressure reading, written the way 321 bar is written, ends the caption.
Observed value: 240 bar
